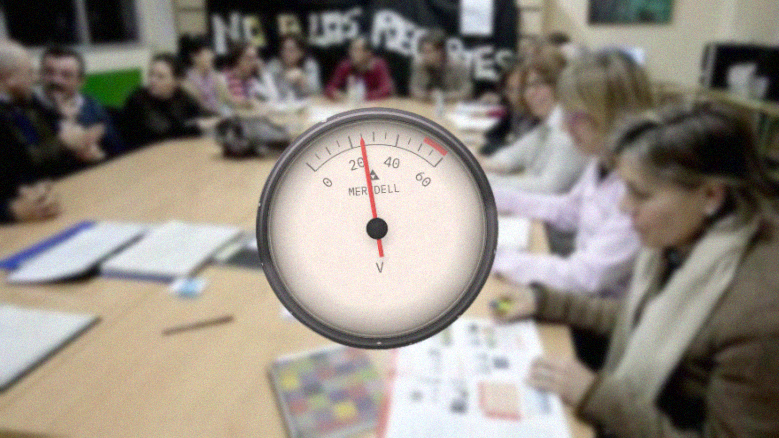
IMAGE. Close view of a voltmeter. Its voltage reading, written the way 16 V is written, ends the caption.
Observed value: 25 V
